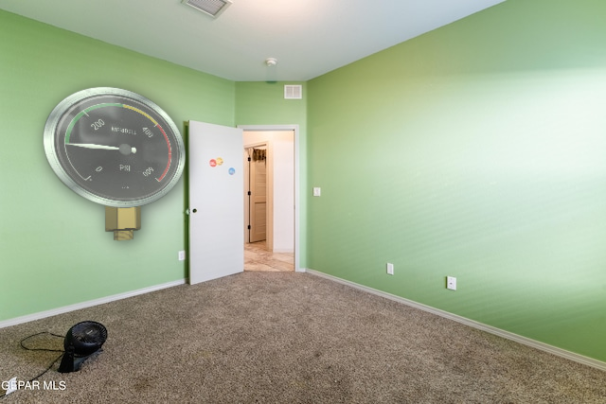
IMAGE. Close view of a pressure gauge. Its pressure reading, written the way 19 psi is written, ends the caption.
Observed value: 100 psi
